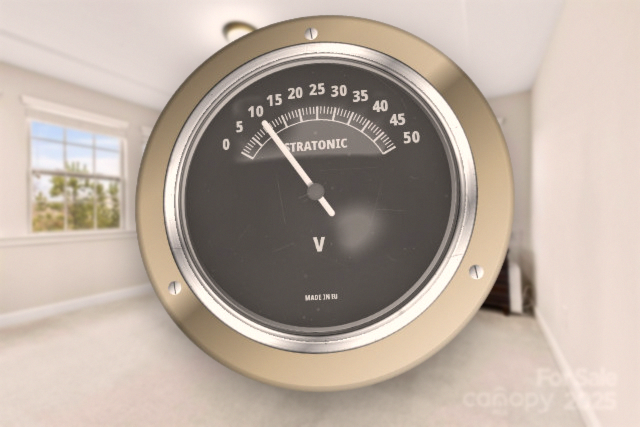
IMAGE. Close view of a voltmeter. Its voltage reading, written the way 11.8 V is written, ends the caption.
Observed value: 10 V
